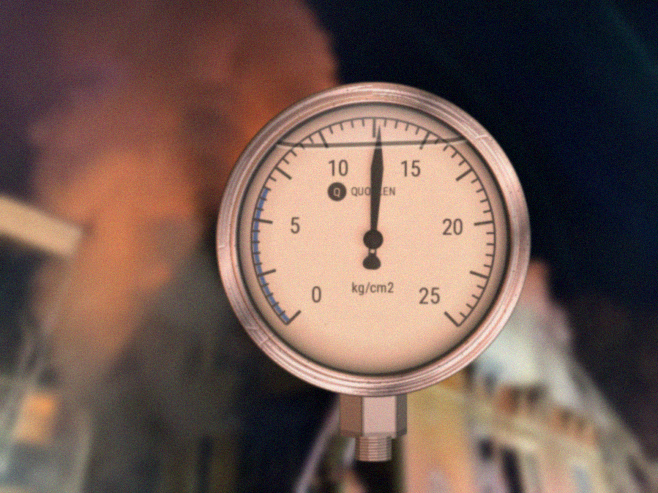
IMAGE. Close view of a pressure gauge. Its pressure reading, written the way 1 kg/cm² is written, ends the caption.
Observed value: 12.75 kg/cm²
